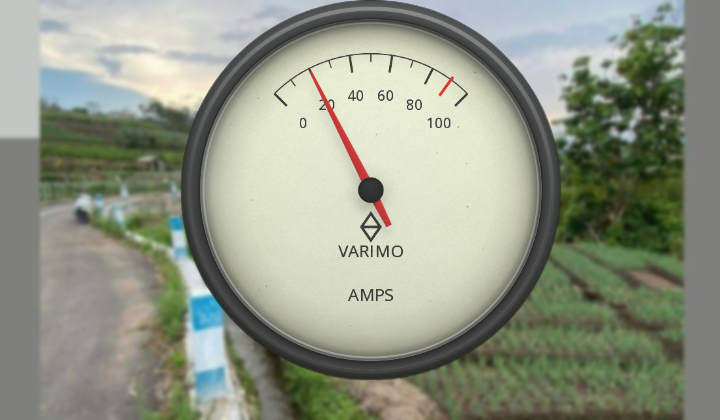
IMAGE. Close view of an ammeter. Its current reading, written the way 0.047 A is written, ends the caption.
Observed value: 20 A
